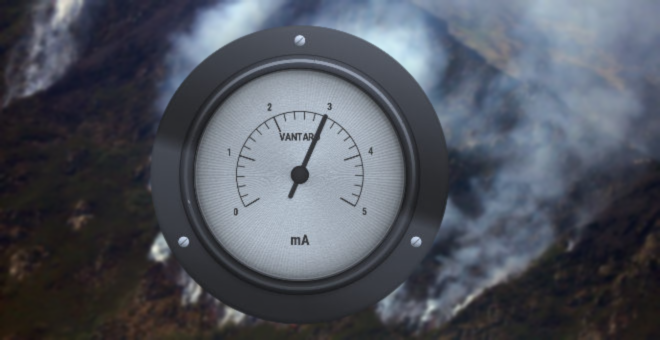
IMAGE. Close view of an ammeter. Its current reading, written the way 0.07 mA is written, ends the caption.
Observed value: 3 mA
